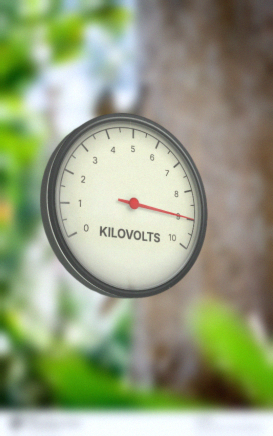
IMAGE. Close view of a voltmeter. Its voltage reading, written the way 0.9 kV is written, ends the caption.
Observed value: 9 kV
